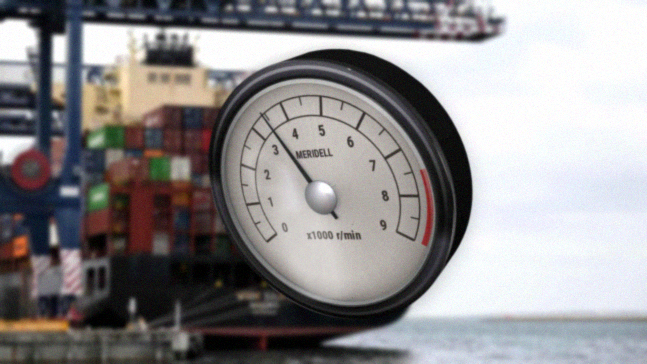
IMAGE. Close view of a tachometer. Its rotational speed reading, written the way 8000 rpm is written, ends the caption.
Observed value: 3500 rpm
